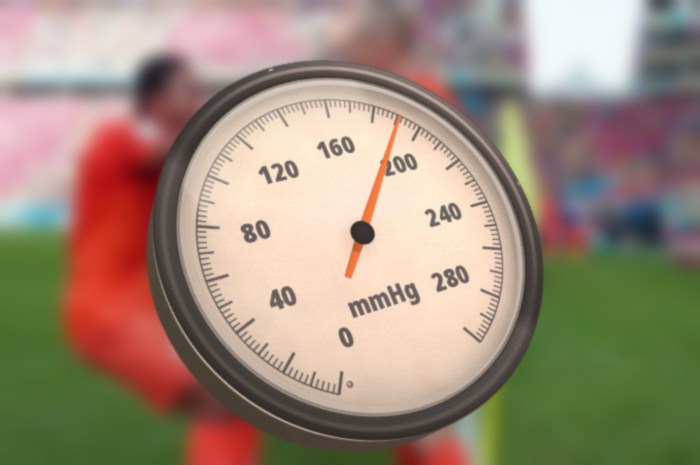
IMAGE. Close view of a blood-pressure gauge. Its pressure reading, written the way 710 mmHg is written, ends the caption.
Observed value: 190 mmHg
